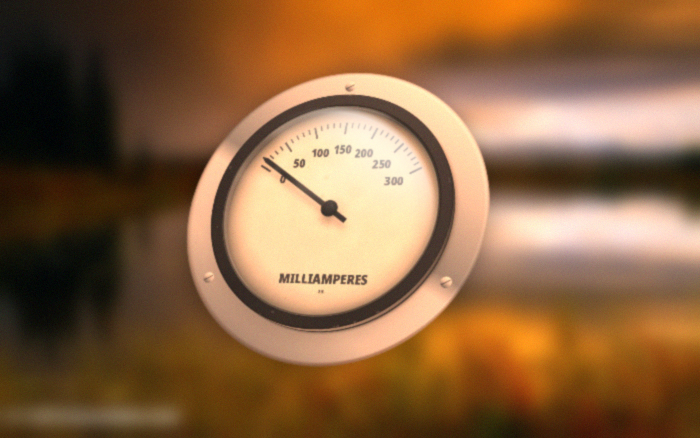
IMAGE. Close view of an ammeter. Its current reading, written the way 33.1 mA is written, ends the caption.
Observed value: 10 mA
